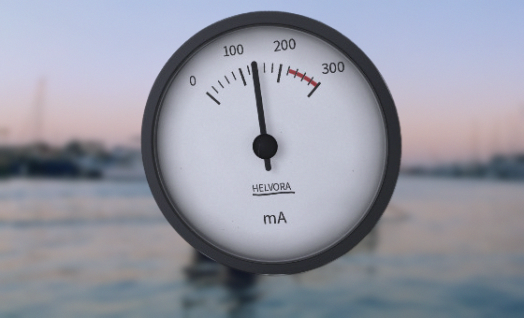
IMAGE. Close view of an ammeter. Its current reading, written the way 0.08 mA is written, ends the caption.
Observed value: 140 mA
